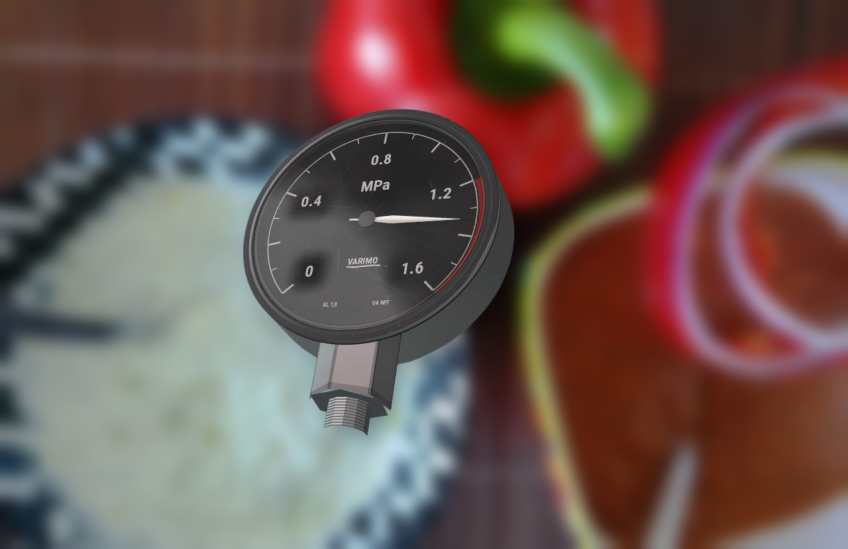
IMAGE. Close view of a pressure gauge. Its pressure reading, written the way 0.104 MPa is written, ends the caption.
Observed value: 1.35 MPa
